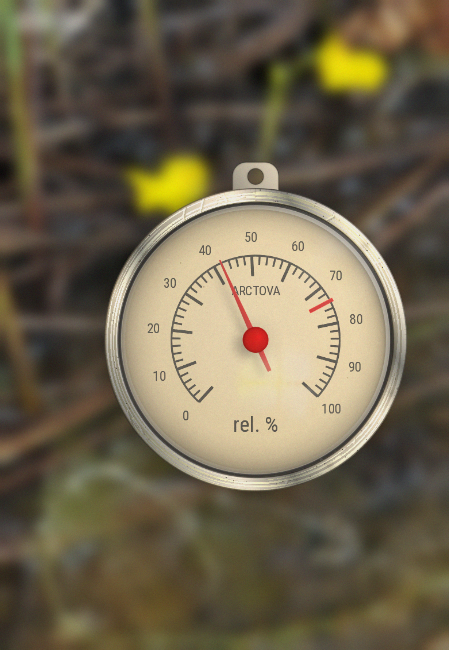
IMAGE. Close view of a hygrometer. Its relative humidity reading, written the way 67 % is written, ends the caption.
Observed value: 42 %
